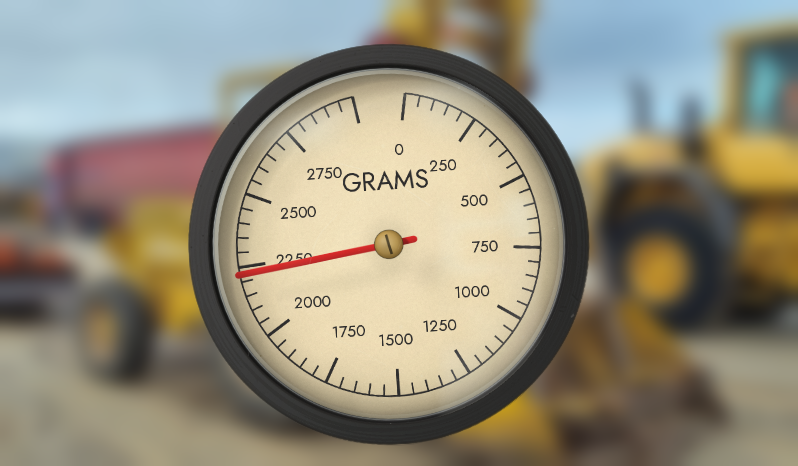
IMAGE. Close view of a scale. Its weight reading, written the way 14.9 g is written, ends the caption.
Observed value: 2225 g
